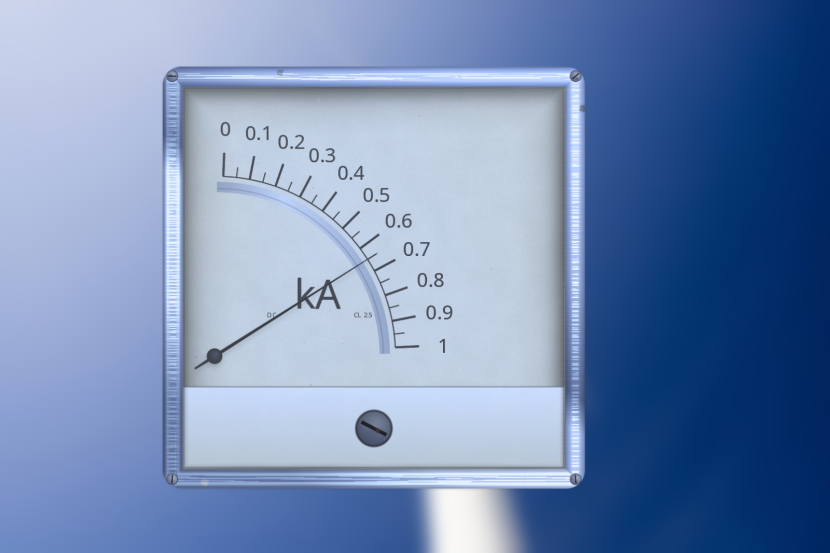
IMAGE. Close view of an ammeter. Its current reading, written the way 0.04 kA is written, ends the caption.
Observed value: 0.65 kA
